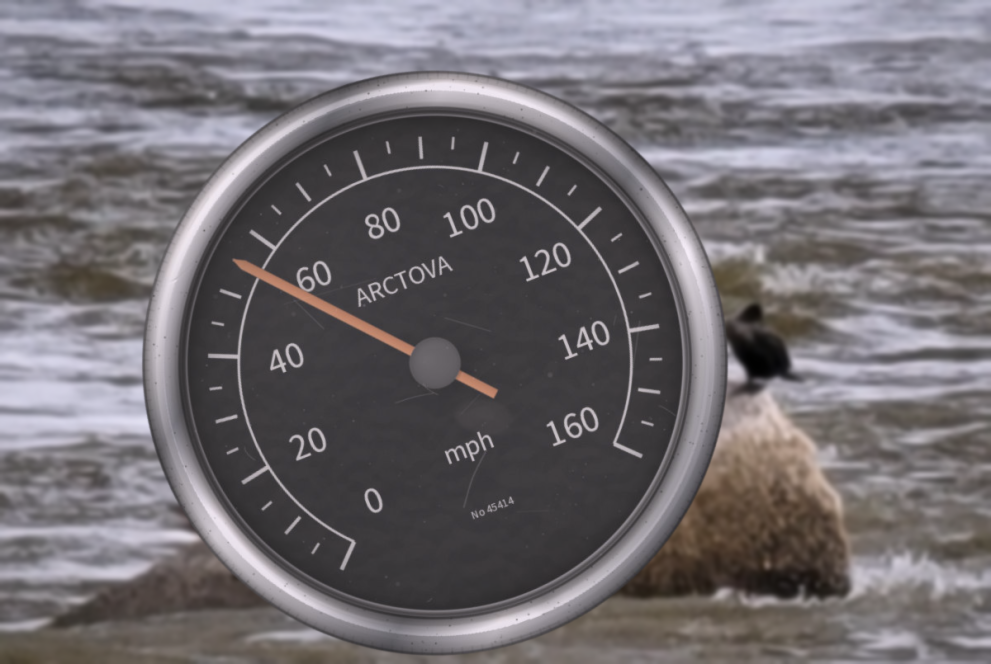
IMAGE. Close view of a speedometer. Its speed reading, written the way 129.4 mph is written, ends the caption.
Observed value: 55 mph
